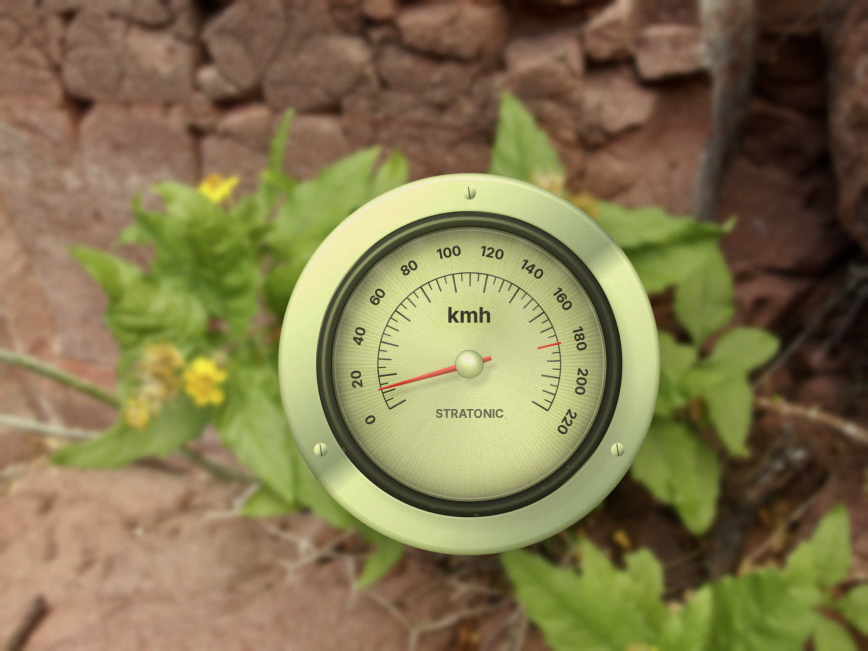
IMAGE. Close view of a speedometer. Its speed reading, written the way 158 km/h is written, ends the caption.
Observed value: 12.5 km/h
